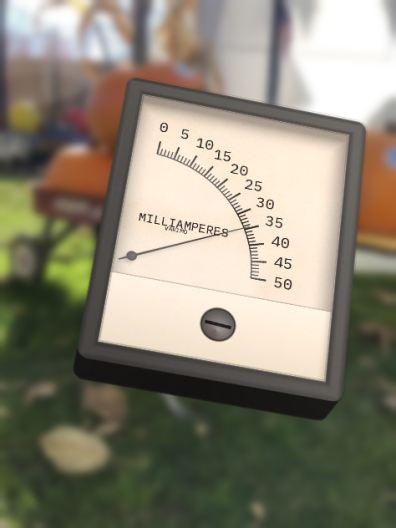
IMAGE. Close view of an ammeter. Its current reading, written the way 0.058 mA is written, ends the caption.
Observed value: 35 mA
